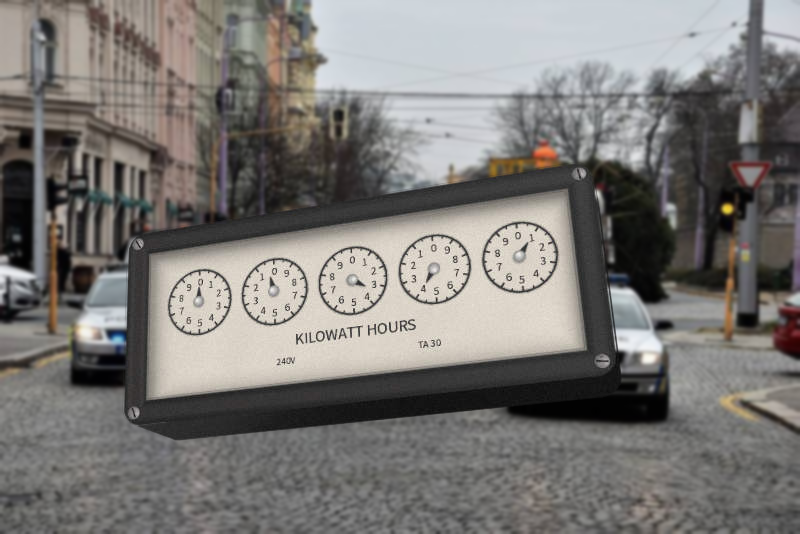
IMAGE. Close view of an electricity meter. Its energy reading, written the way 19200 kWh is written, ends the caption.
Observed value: 341 kWh
